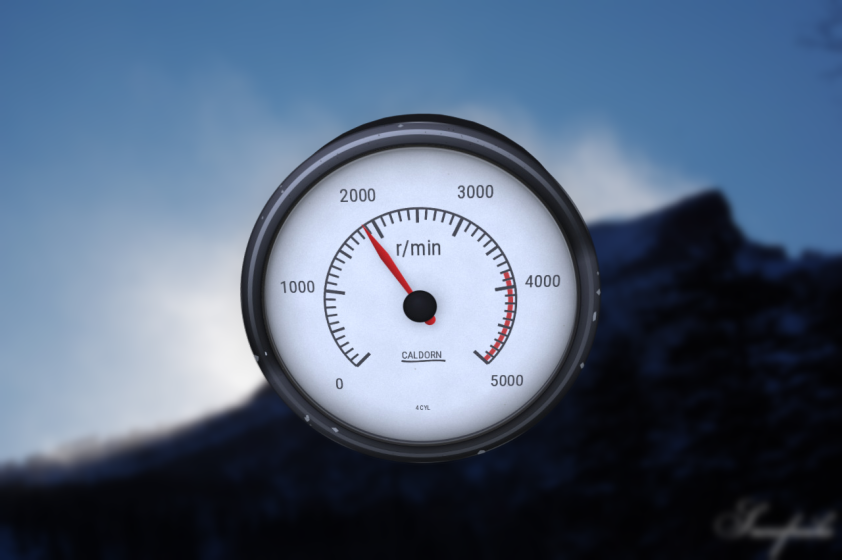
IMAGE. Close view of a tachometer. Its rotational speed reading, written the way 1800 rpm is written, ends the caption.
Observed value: 1900 rpm
